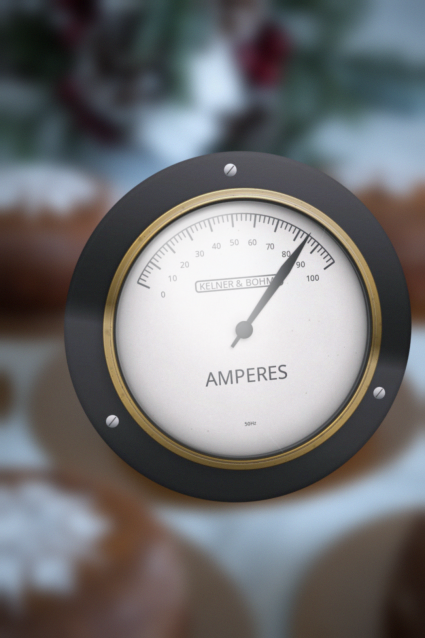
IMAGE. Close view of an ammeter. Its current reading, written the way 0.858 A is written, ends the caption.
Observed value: 84 A
